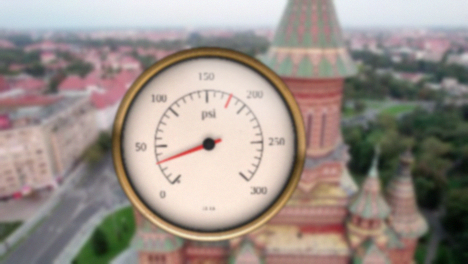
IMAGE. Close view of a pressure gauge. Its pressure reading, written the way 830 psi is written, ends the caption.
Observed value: 30 psi
